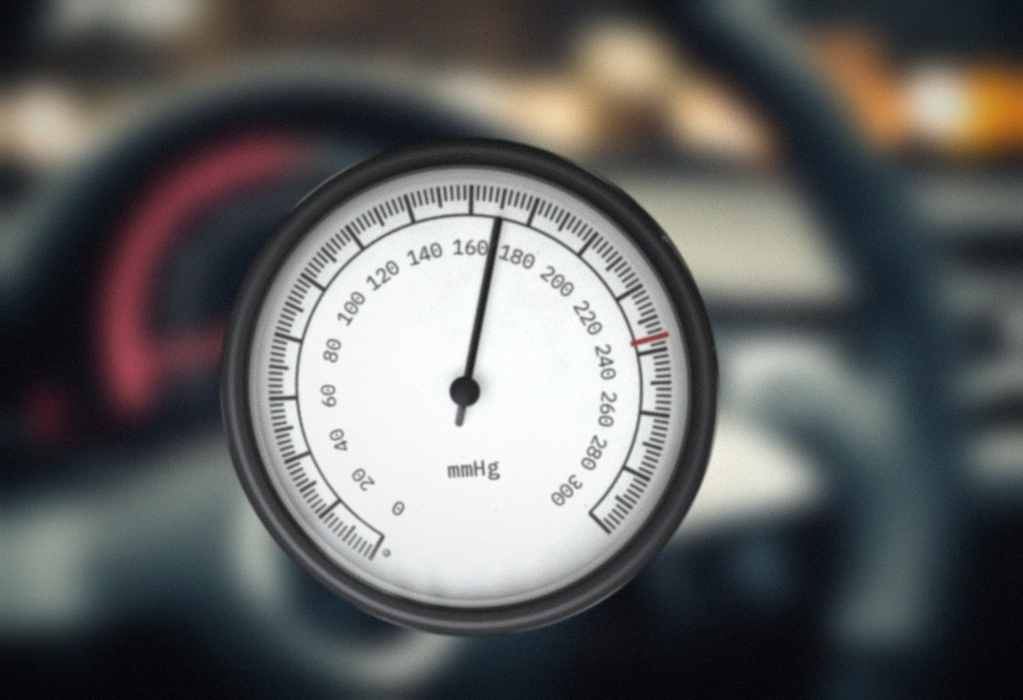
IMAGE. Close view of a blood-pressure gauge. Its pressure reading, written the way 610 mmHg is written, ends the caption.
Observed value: 170 mmHg
